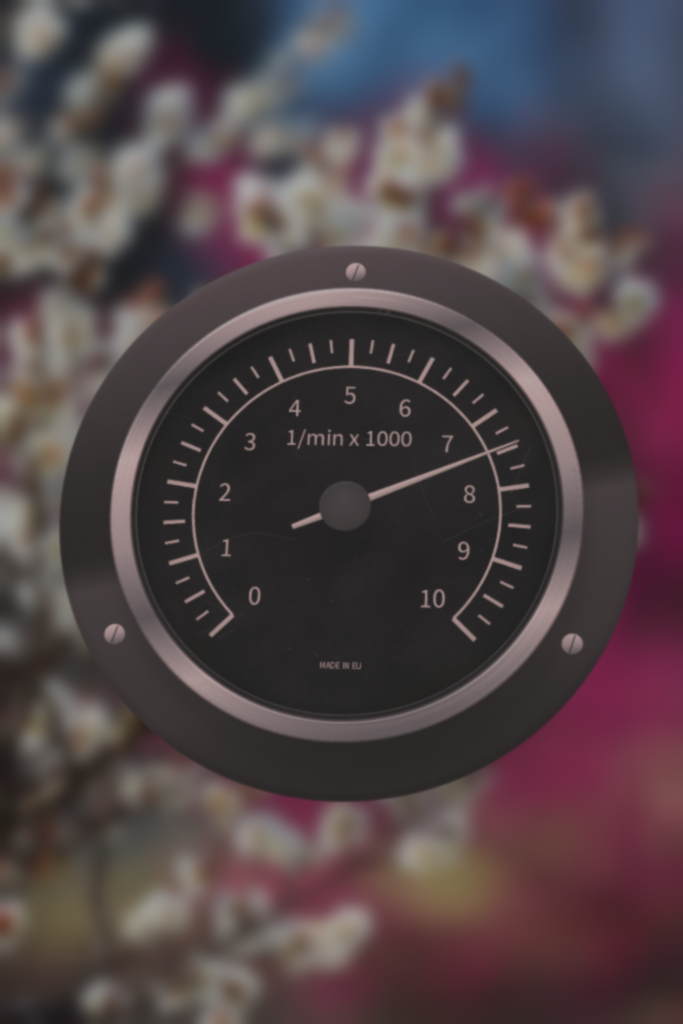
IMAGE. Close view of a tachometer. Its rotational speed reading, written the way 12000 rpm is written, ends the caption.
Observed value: 7500 rpm
